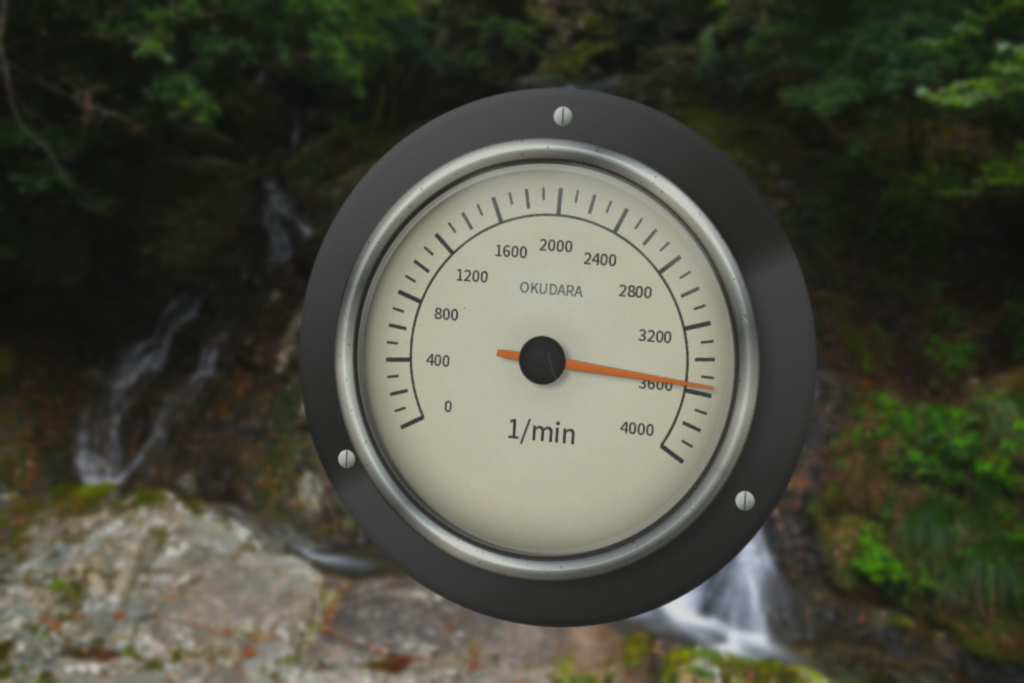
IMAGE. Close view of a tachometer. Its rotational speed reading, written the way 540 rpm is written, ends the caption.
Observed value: 3550 rpm
